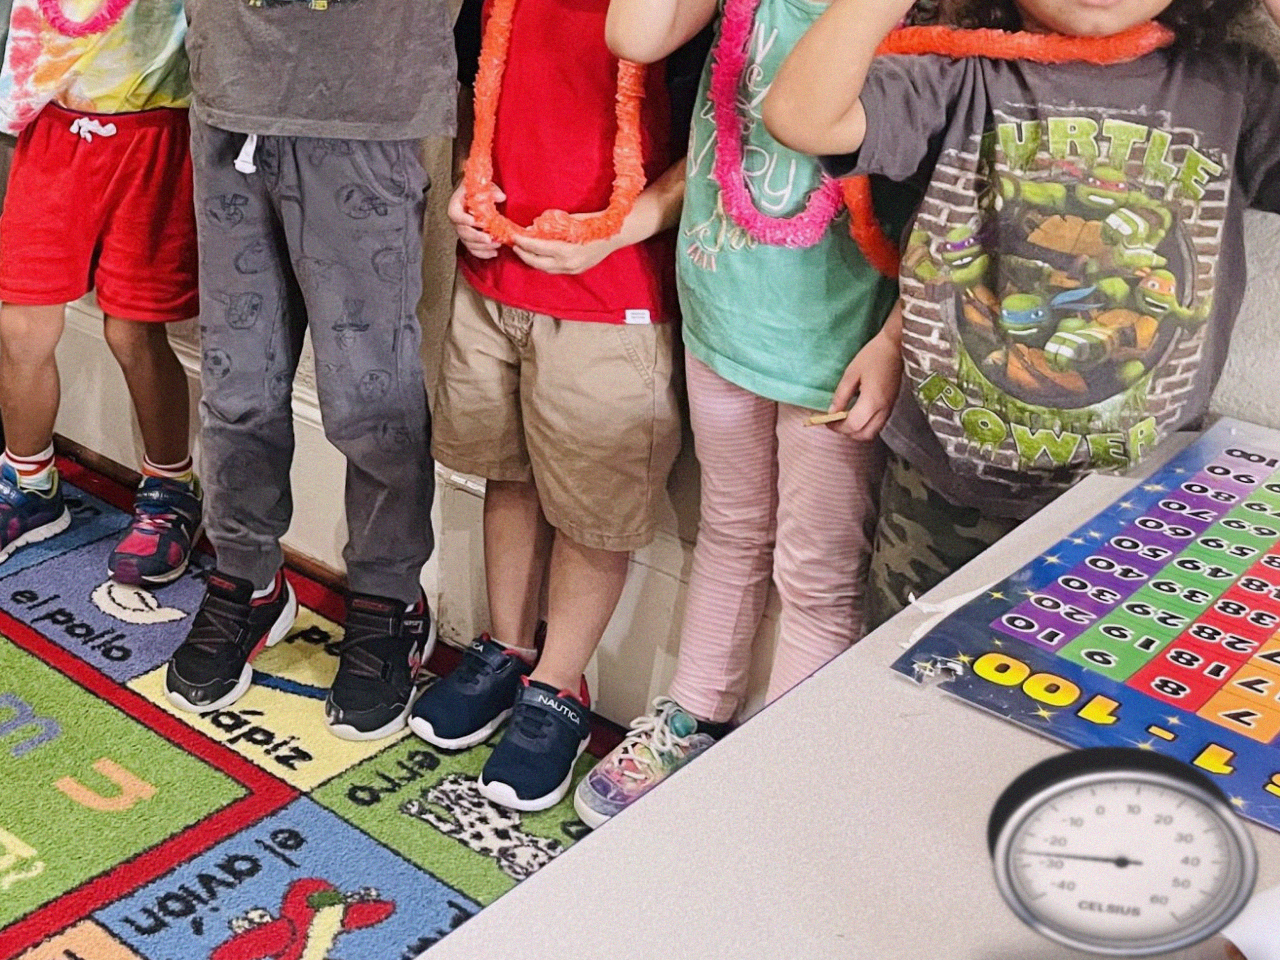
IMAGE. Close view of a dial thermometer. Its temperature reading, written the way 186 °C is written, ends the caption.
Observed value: -25 °C
